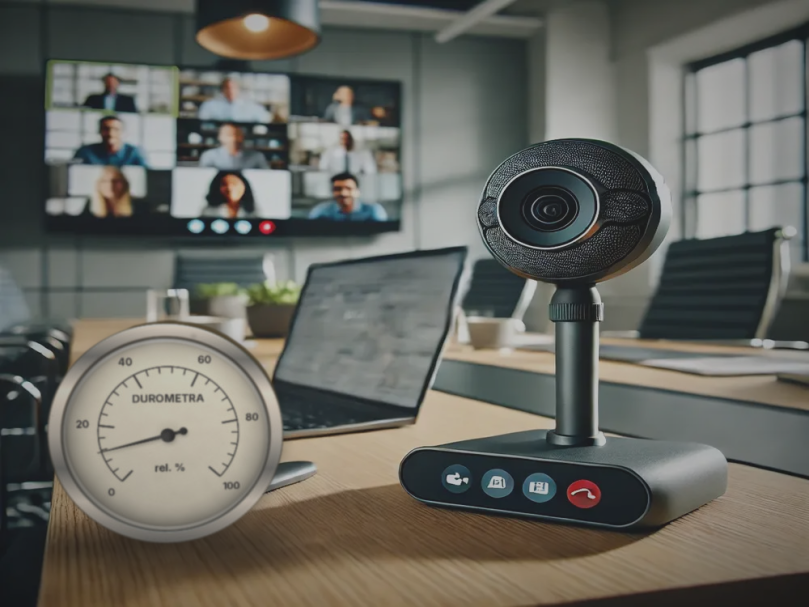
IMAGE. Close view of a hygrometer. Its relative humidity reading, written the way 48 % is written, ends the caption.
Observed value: 12 %
